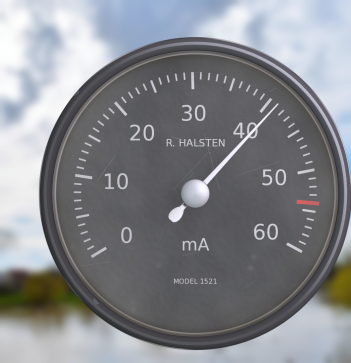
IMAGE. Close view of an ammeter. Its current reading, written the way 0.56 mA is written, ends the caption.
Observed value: 41 mA
